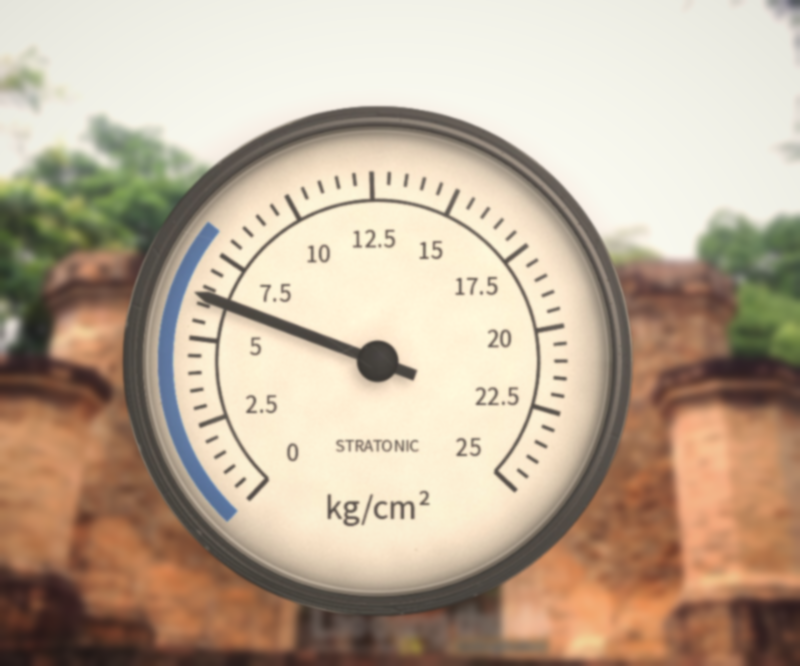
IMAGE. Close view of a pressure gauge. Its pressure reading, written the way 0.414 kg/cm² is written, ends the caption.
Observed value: 6.25 kg/cm²
